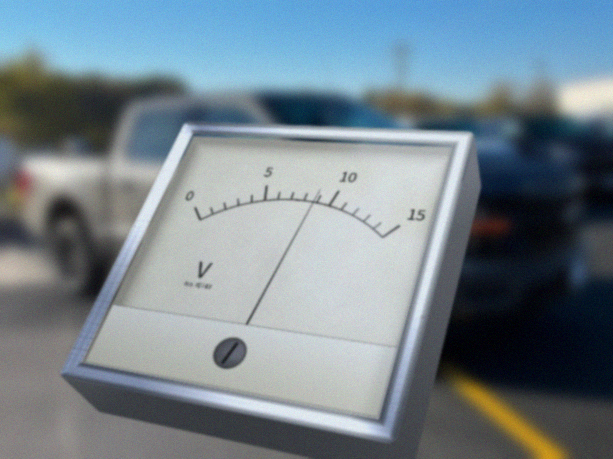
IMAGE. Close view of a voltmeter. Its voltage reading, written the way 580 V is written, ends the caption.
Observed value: 9 V
